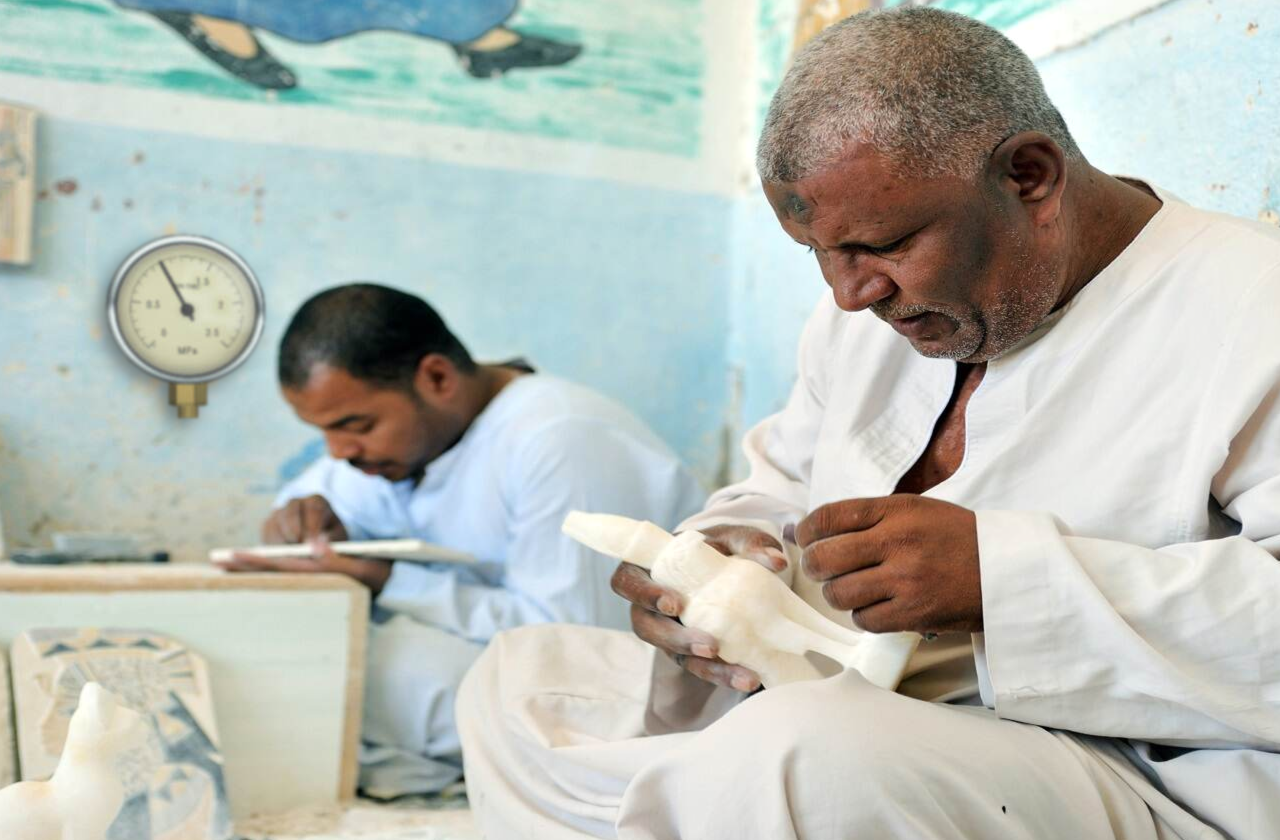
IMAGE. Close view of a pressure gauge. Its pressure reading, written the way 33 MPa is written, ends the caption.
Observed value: 1 MPa
